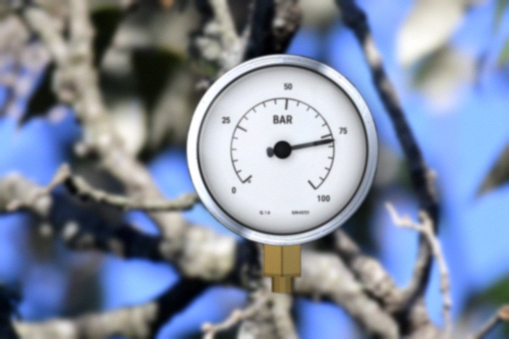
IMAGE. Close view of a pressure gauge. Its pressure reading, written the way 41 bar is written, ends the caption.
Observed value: 77.5 bar
